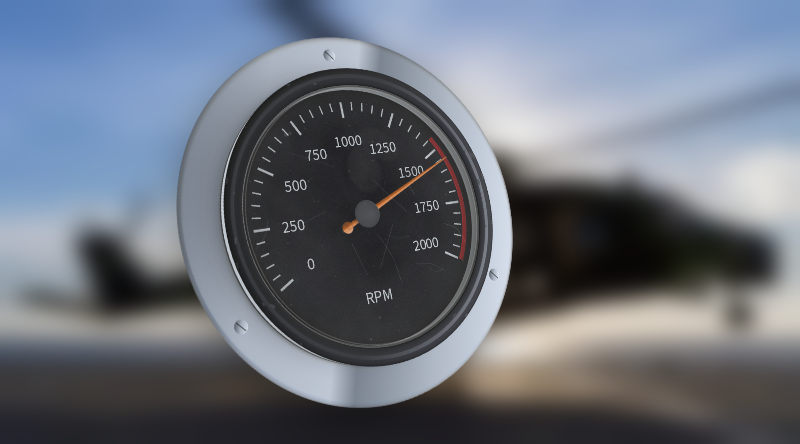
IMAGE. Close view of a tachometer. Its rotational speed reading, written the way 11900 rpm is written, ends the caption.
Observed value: 1550 rpm
